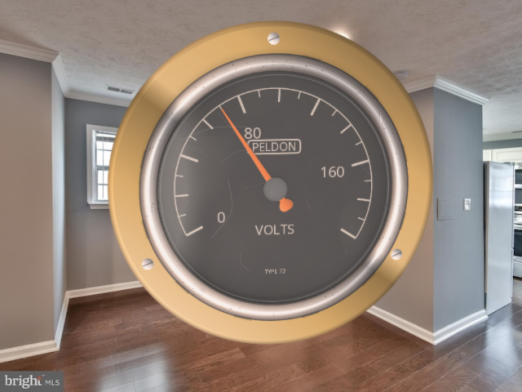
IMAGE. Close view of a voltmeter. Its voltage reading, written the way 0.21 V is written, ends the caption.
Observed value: 70 V
